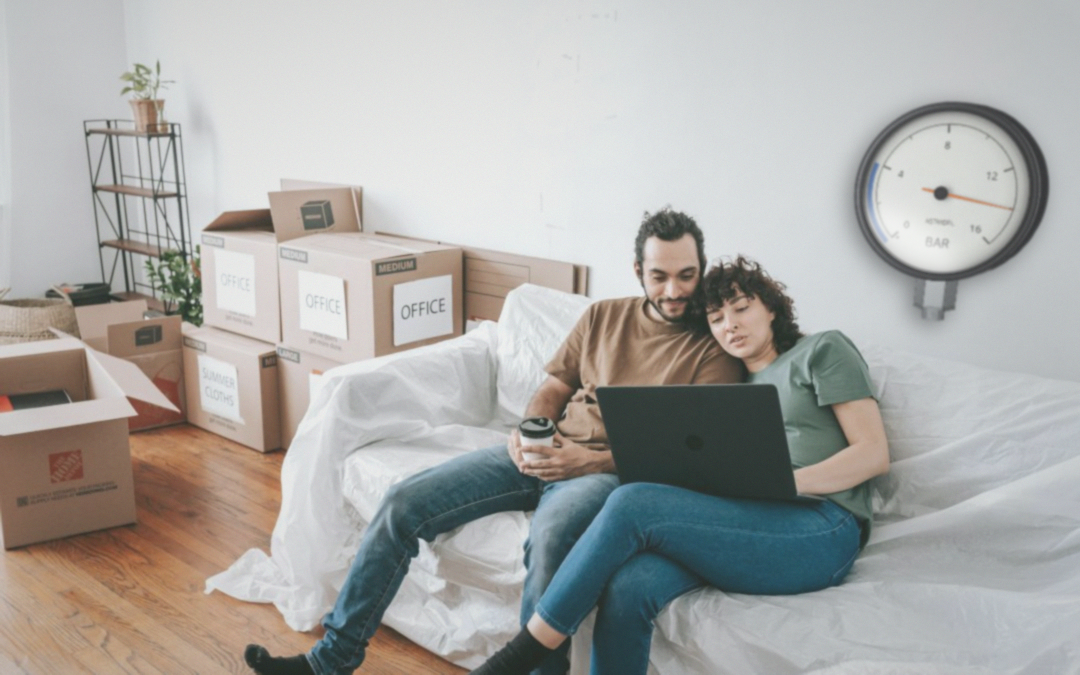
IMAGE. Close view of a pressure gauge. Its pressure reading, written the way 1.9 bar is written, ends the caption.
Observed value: 14 bar
